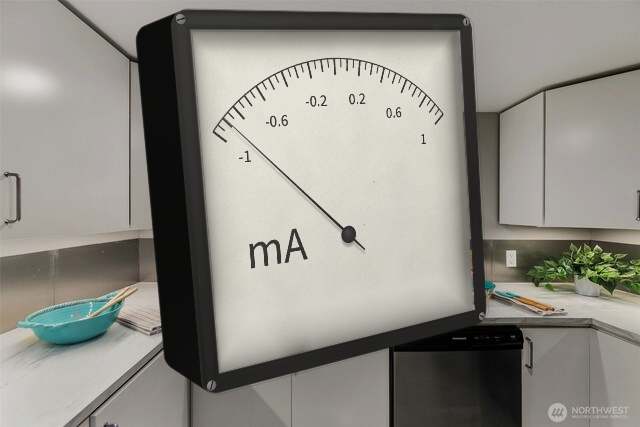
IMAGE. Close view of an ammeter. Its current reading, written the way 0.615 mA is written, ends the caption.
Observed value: -0.9 mA
